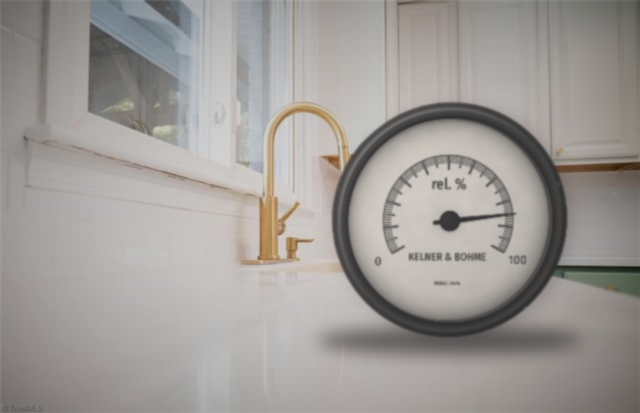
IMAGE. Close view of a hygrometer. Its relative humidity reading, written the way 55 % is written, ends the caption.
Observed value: 85 %
